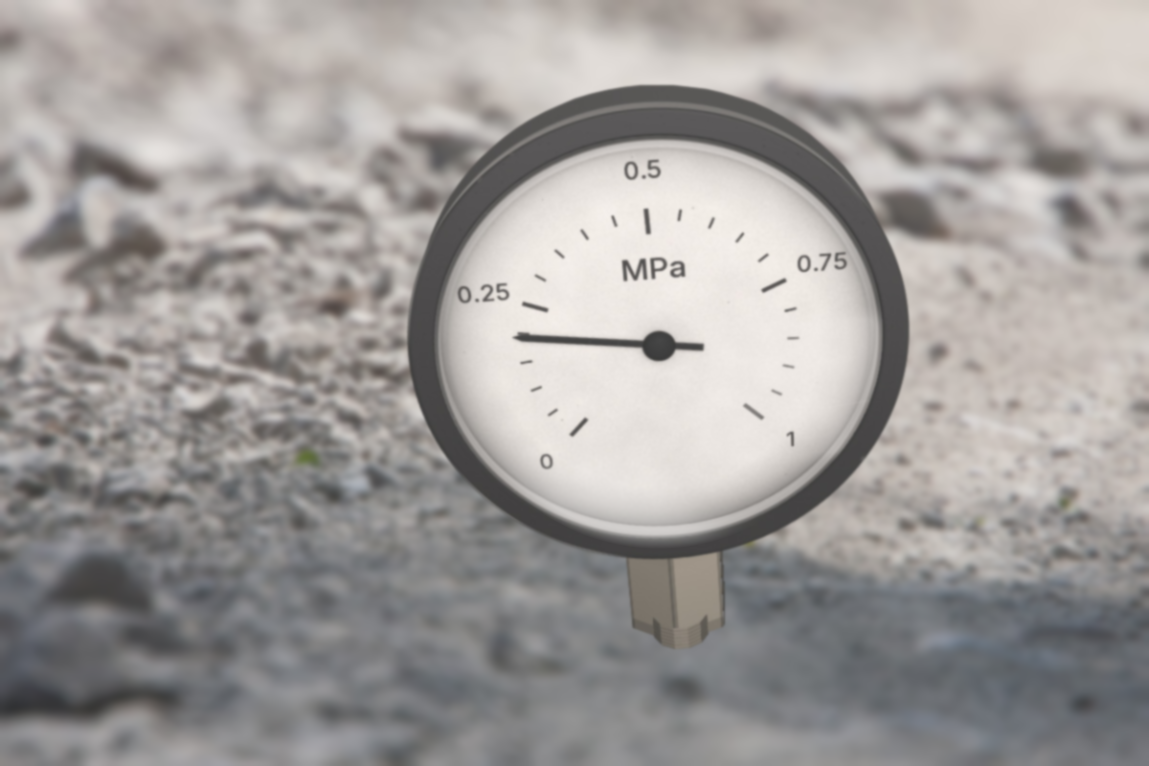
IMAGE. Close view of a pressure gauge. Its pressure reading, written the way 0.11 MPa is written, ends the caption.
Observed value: 0.2 MPa
